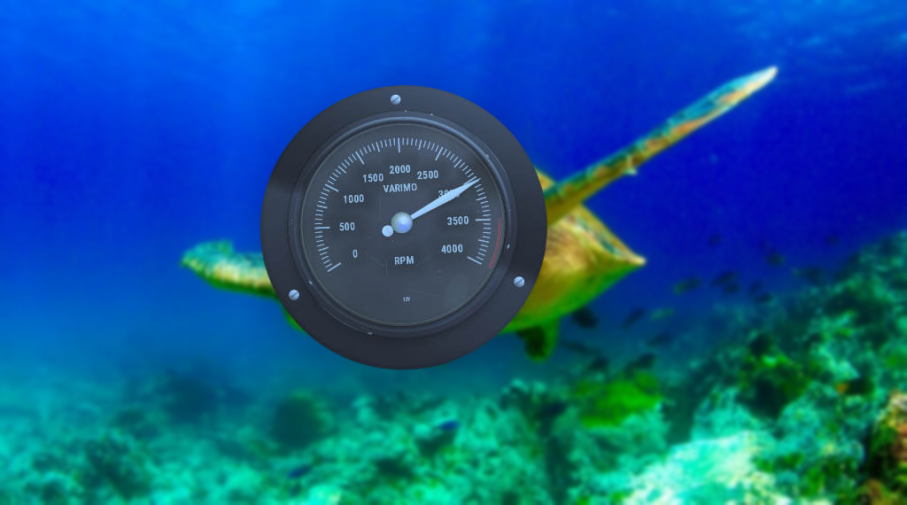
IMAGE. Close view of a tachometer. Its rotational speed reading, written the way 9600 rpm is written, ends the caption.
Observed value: 3050 rpm
